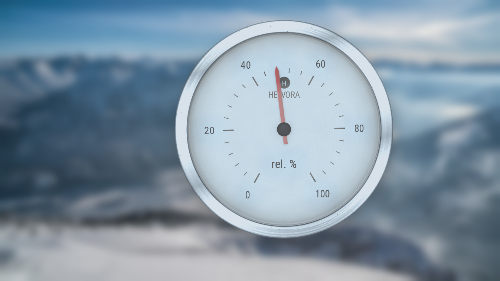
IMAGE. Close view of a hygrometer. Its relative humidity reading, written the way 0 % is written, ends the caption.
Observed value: 48 %
